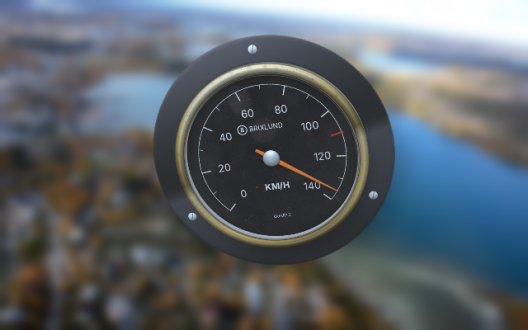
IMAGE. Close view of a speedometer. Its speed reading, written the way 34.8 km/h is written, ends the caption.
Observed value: 135 km/h
